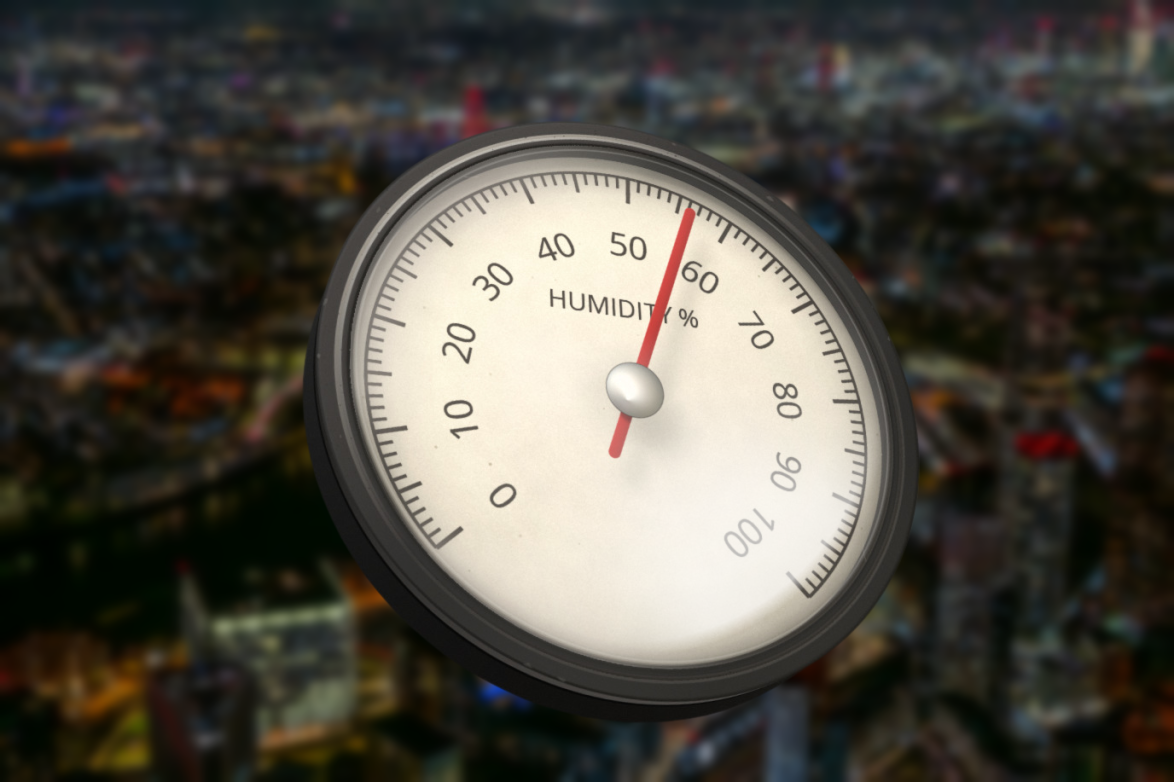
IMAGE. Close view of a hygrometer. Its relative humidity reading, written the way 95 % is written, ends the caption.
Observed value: 56 %
